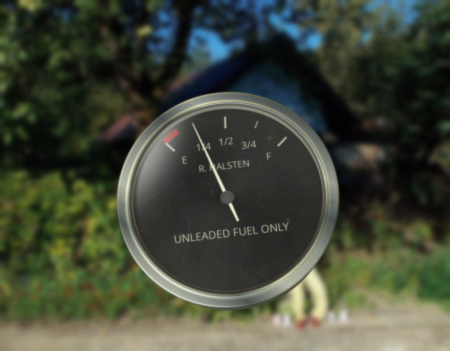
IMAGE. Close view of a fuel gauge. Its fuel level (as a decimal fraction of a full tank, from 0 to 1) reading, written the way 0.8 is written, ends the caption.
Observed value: 0.25
